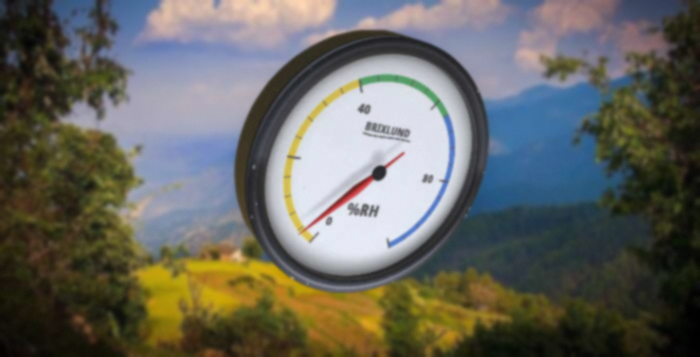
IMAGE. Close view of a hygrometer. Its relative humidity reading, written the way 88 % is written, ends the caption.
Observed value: 4 %
